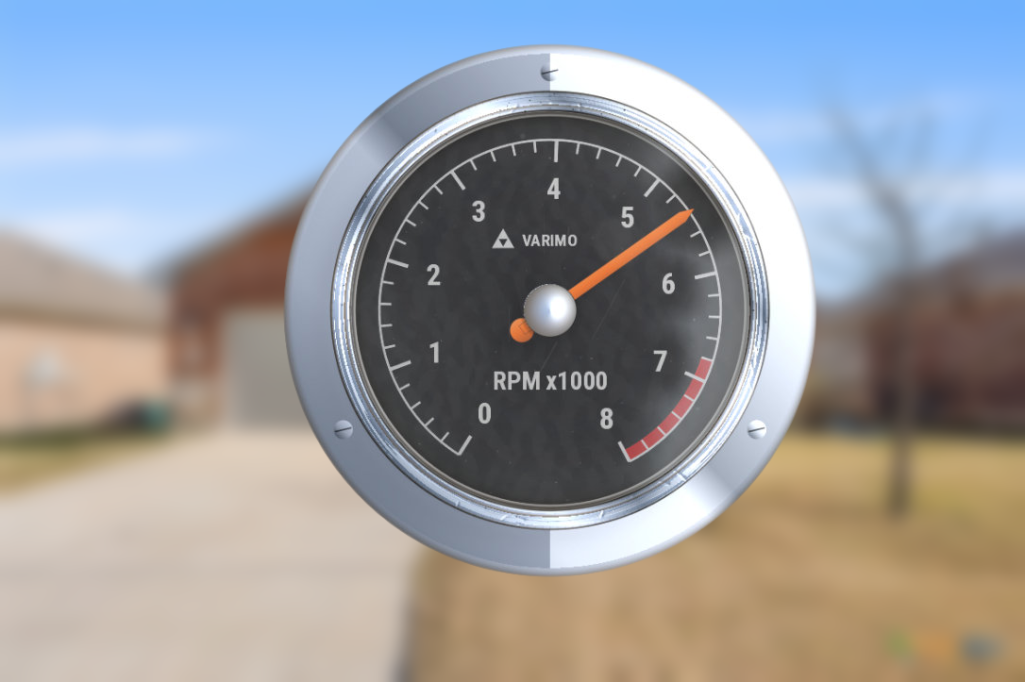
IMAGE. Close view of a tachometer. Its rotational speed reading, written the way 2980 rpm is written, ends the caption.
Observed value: 5400 rpm
